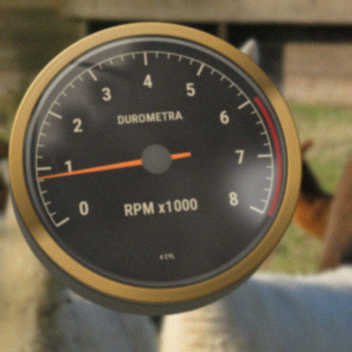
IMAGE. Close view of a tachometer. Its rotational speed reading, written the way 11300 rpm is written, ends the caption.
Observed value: 800 rpm
